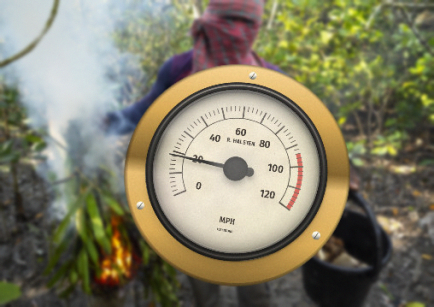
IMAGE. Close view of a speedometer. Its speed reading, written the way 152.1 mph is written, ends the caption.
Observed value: 18 mph
